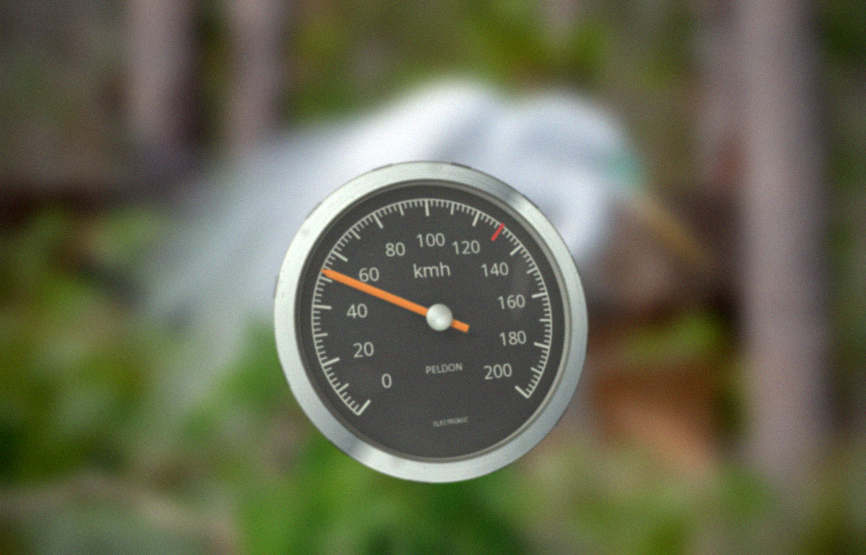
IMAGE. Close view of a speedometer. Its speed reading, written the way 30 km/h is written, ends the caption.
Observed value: 52 km/h
